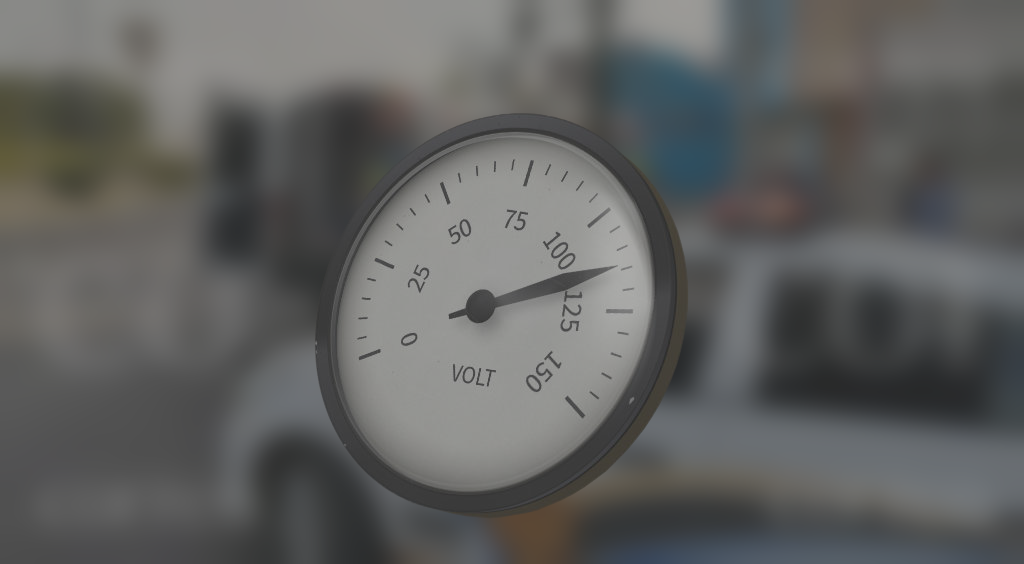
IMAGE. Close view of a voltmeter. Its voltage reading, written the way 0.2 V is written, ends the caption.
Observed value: 115 V
